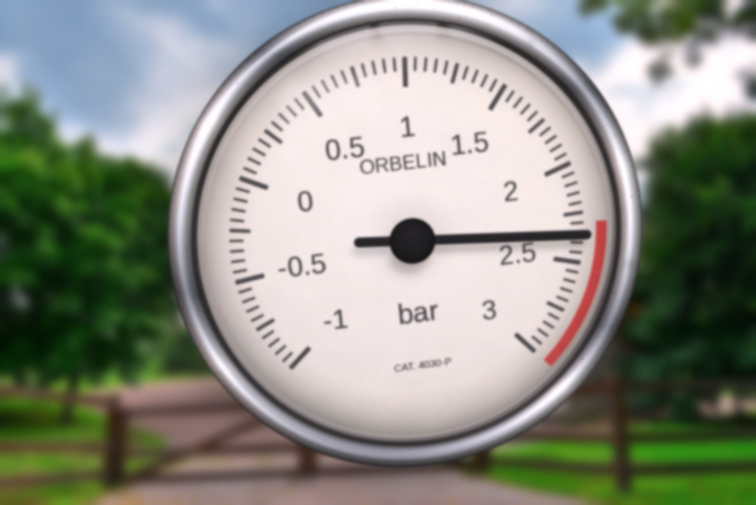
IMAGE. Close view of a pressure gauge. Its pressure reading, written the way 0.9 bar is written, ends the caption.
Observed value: 2.35 bar
